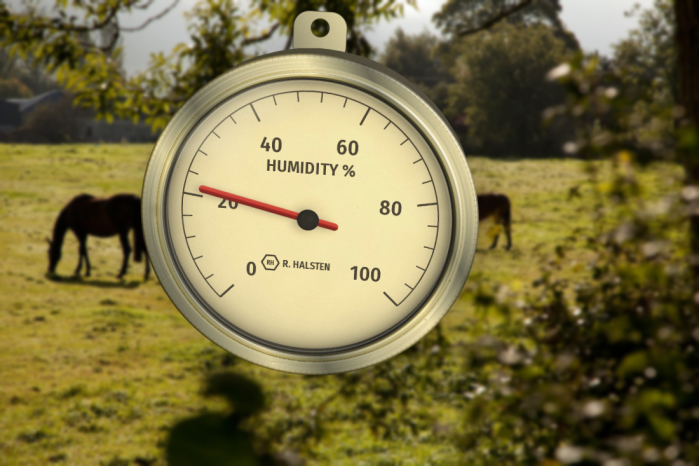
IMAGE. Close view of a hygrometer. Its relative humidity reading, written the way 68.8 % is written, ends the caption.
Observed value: 22 %
